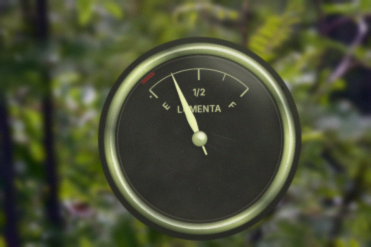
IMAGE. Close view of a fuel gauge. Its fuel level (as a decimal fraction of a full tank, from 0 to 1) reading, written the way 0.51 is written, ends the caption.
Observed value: 0.25
